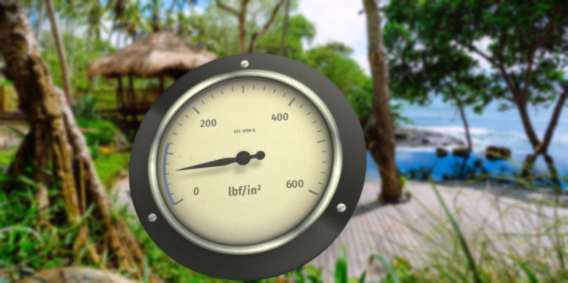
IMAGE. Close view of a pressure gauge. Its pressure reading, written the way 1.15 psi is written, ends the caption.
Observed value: 60 psi
